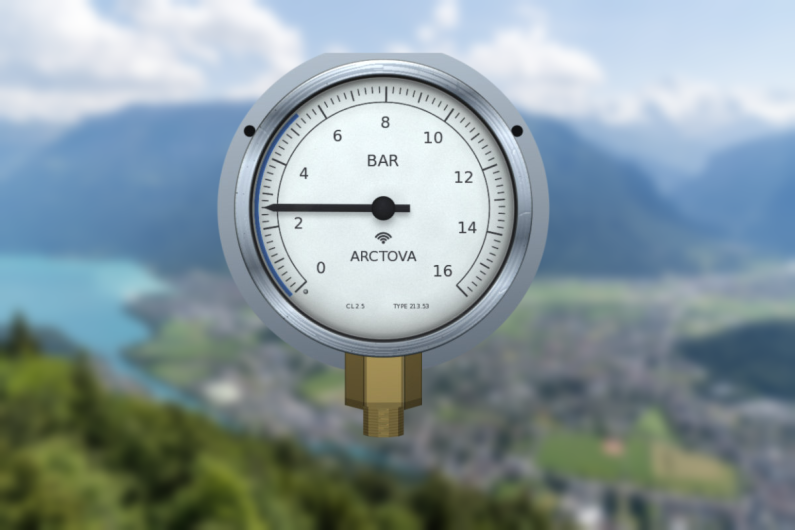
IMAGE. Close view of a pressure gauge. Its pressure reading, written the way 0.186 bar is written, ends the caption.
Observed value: 2.6 bar
